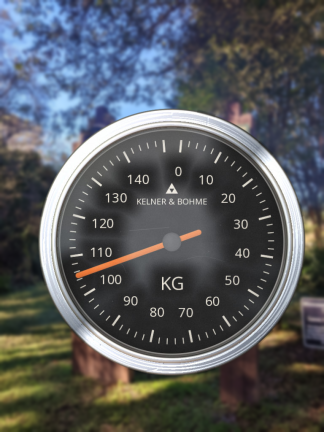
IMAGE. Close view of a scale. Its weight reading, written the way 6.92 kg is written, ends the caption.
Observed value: 105 kg
